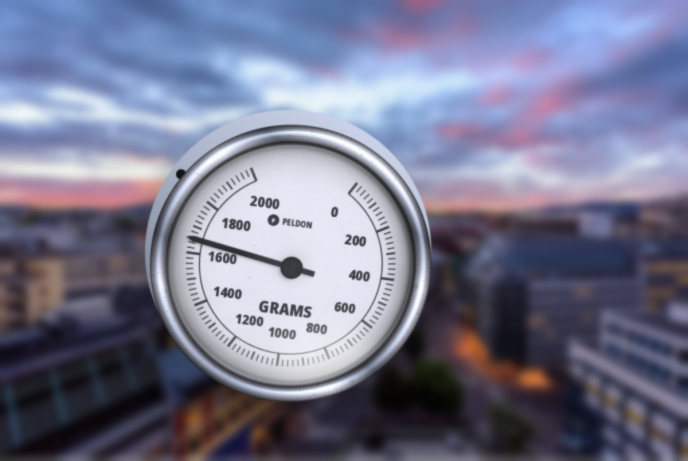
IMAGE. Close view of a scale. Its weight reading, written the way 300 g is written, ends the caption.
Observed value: 1660 g
